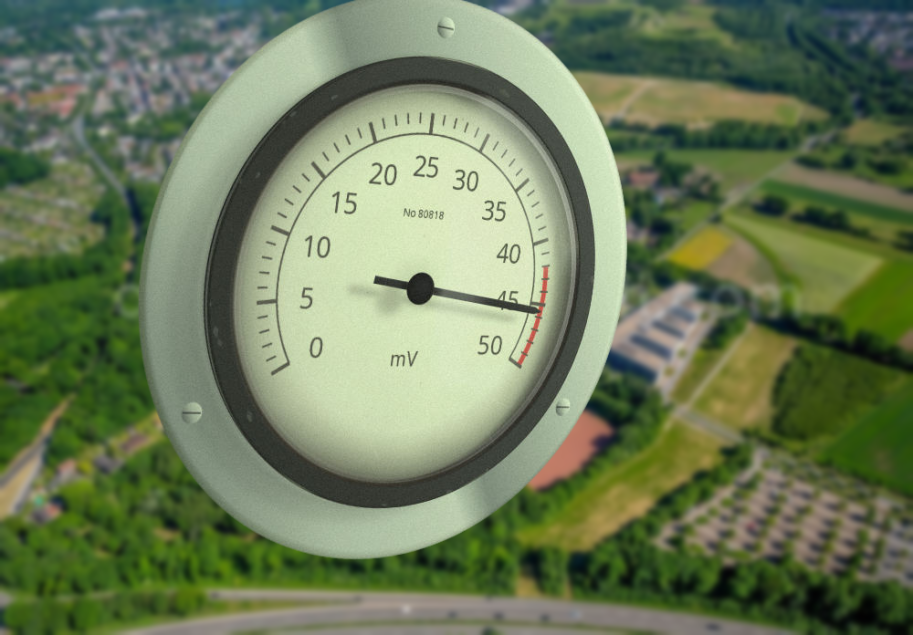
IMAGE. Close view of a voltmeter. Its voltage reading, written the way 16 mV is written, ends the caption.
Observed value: 45.5 mV
